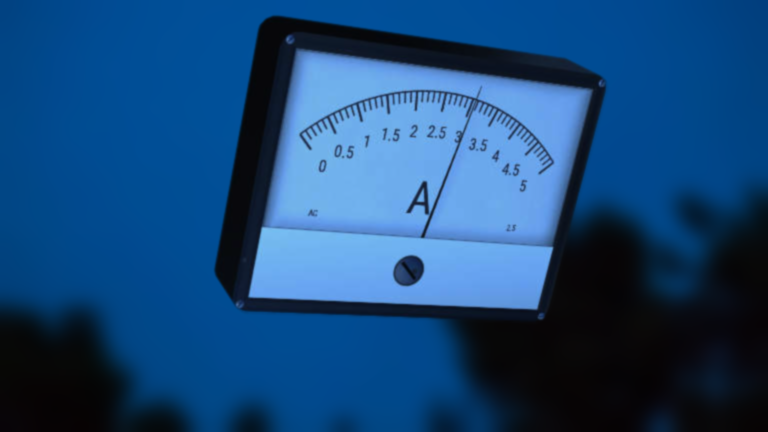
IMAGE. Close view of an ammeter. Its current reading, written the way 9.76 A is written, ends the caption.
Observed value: 3 A
